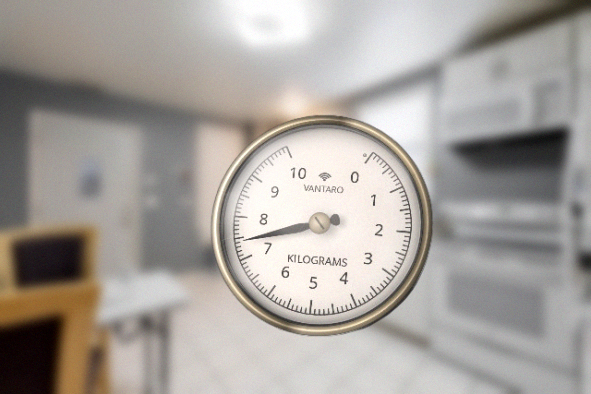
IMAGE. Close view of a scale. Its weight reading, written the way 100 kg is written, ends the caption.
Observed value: 7.4 kg
